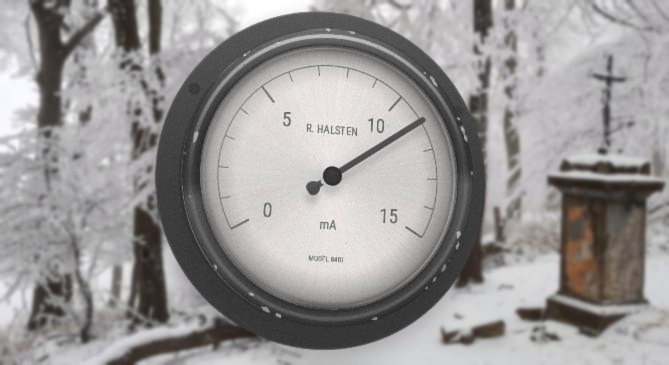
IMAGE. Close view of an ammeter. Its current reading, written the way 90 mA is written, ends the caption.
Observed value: 11 mA
